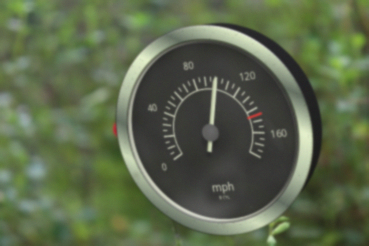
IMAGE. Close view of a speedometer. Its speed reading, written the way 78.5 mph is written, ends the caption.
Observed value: 100 mph
